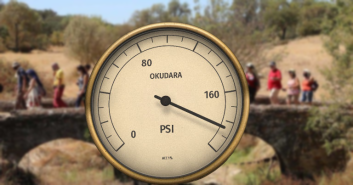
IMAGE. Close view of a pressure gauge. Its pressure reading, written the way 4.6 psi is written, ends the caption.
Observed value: 185 psi
